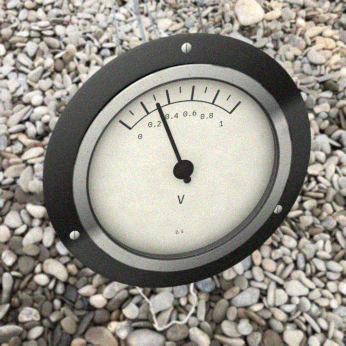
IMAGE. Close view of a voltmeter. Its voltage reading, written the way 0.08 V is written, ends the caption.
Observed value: 0.3 V
